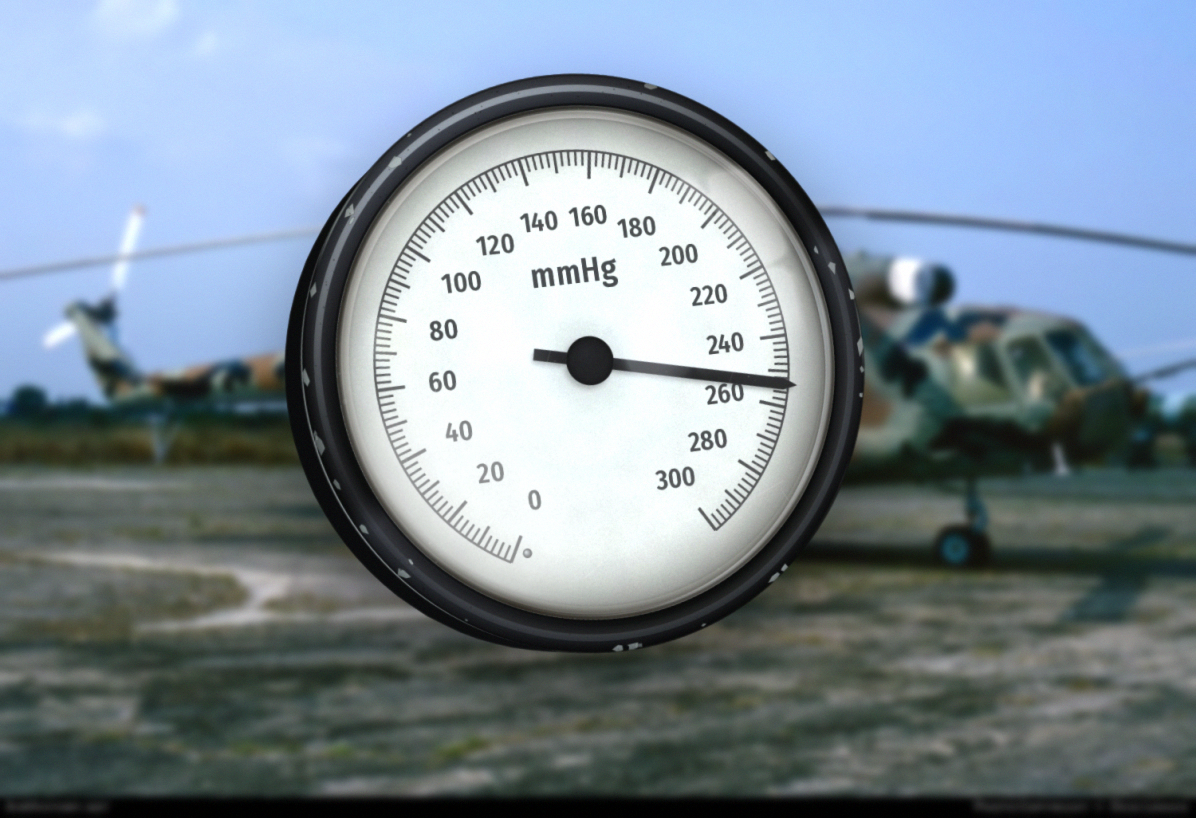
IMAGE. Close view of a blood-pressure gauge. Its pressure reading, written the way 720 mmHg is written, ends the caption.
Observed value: 254 mmHg
